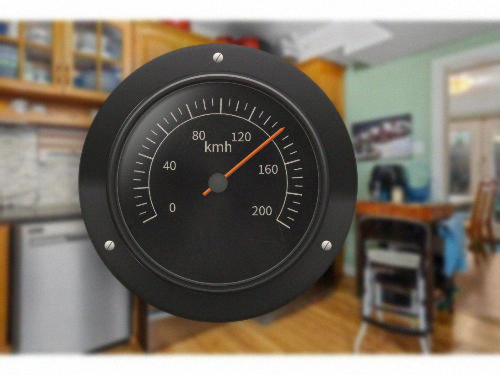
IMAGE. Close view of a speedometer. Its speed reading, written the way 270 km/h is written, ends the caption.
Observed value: 140 km/h
